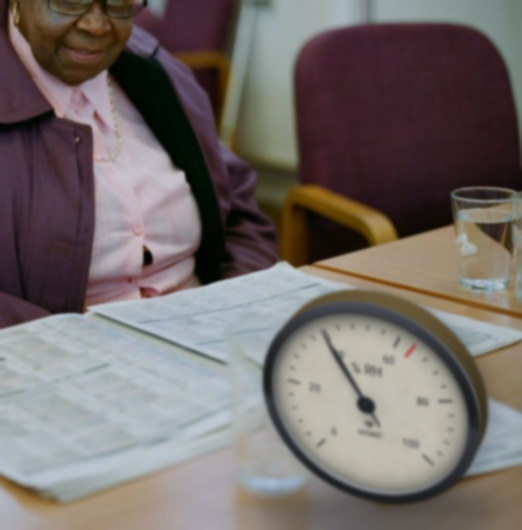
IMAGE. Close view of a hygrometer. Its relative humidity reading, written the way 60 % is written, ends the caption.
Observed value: 40 %
